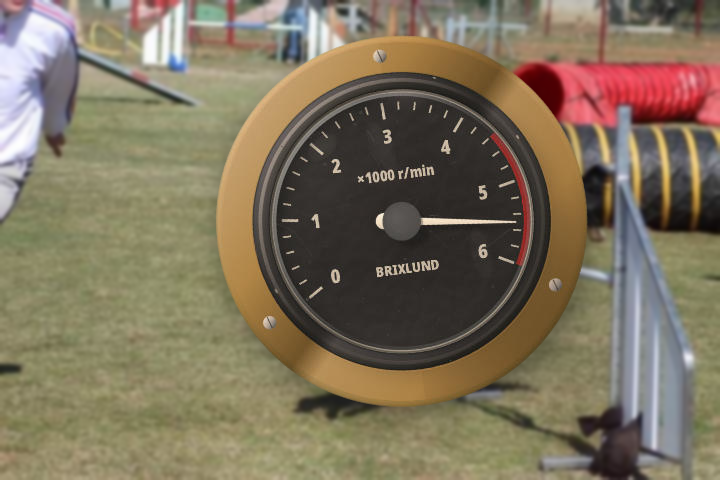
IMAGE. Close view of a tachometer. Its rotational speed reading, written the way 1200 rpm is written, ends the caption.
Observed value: 5500 rpm
